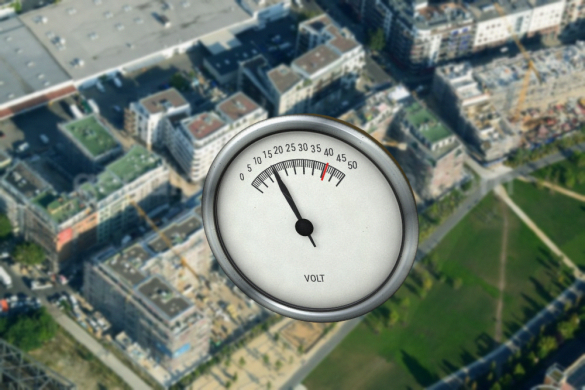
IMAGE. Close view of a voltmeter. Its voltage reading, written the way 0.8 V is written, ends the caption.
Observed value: 15 V
